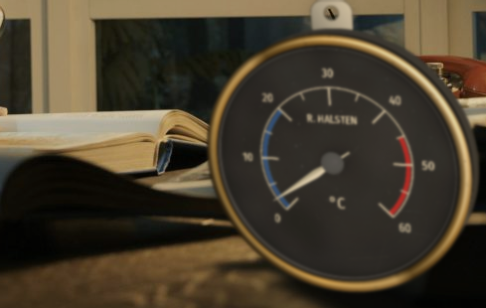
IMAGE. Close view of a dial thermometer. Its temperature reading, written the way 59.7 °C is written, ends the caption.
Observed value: 2.5 °C
